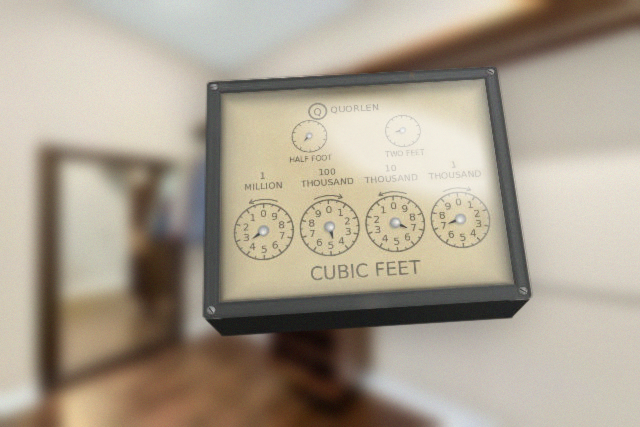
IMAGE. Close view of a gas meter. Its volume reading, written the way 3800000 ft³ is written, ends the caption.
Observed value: 346700 ft³
